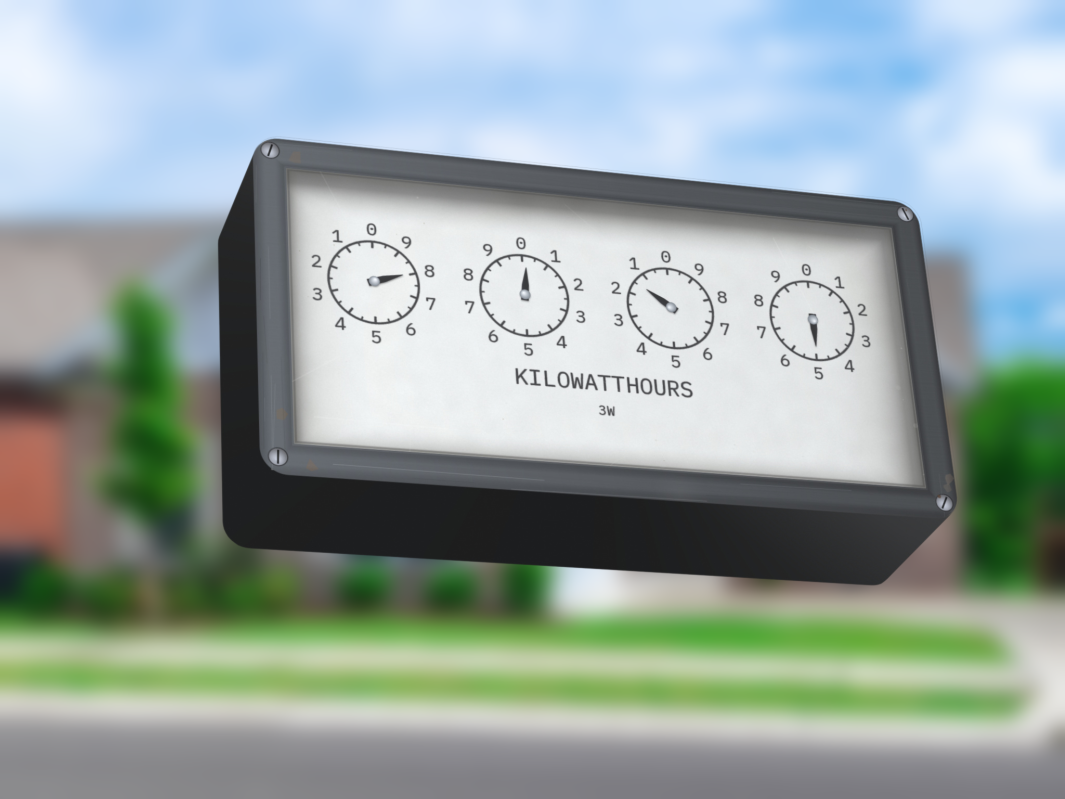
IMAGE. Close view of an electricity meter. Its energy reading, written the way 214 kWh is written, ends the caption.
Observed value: 8015 kWh
